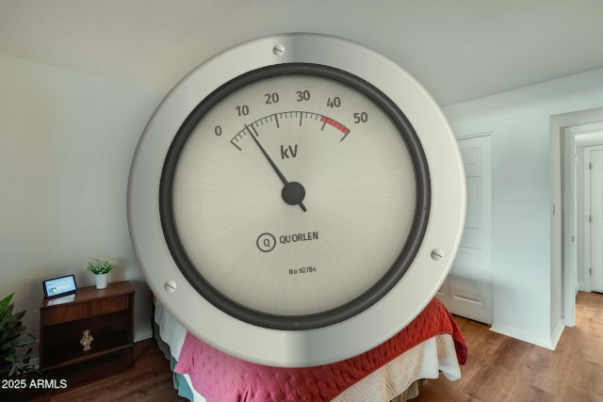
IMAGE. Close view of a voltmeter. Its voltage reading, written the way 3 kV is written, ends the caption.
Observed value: 8 kV
